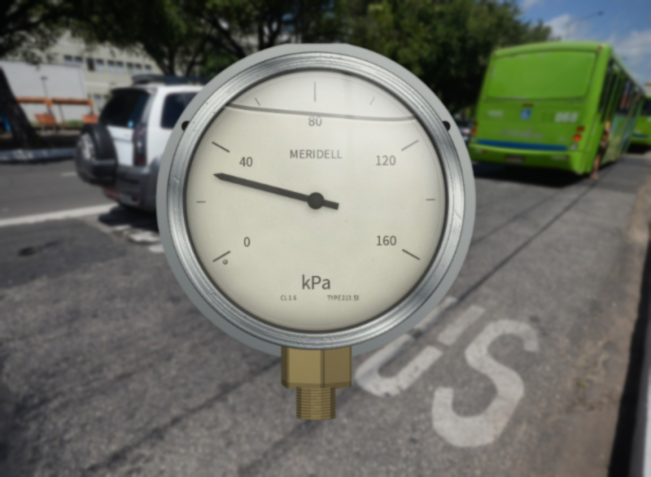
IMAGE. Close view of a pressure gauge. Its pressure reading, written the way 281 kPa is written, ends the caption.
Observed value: 30 kPa
